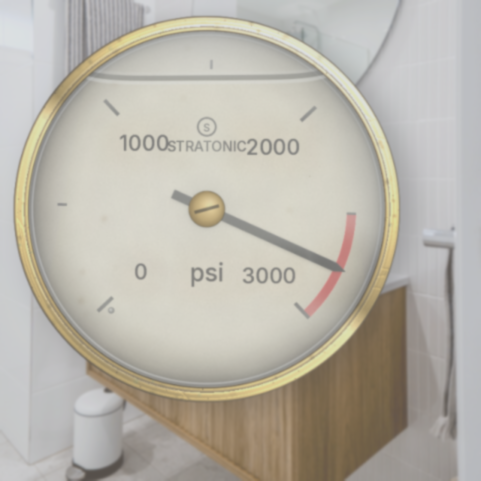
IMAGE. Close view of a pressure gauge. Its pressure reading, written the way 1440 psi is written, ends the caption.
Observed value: 2750 psi
